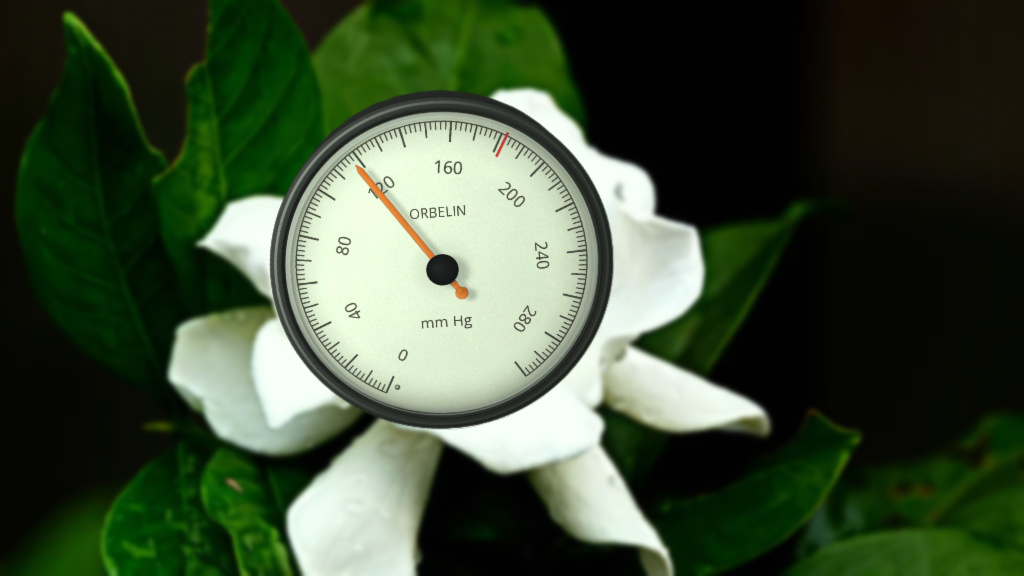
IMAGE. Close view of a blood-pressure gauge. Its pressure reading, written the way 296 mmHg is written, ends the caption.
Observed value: 118 mmHg
